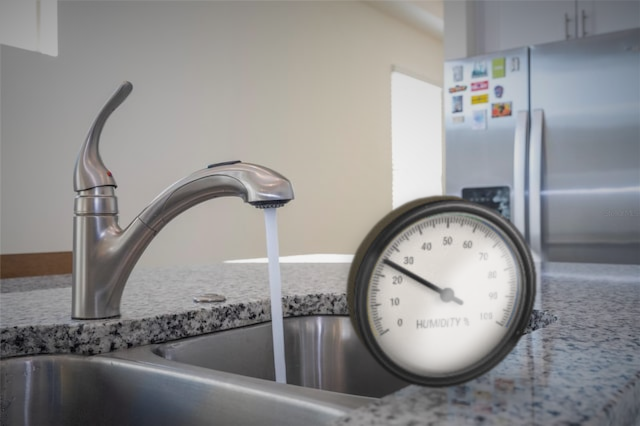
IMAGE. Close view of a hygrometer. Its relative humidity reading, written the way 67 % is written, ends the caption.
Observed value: 25 %
